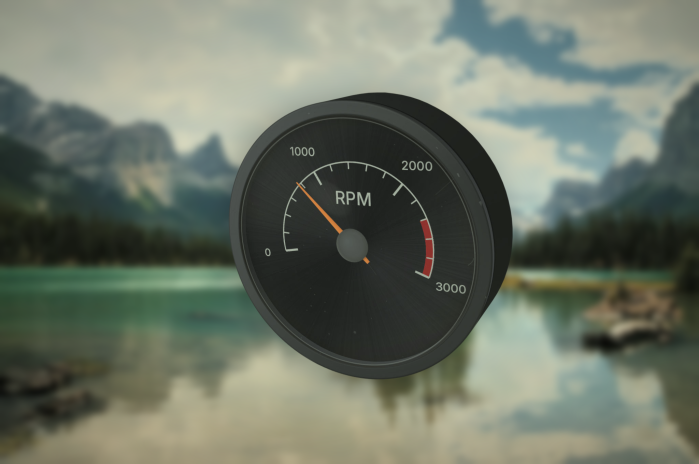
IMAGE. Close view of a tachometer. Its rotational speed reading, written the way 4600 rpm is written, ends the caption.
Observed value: 800 rpm
